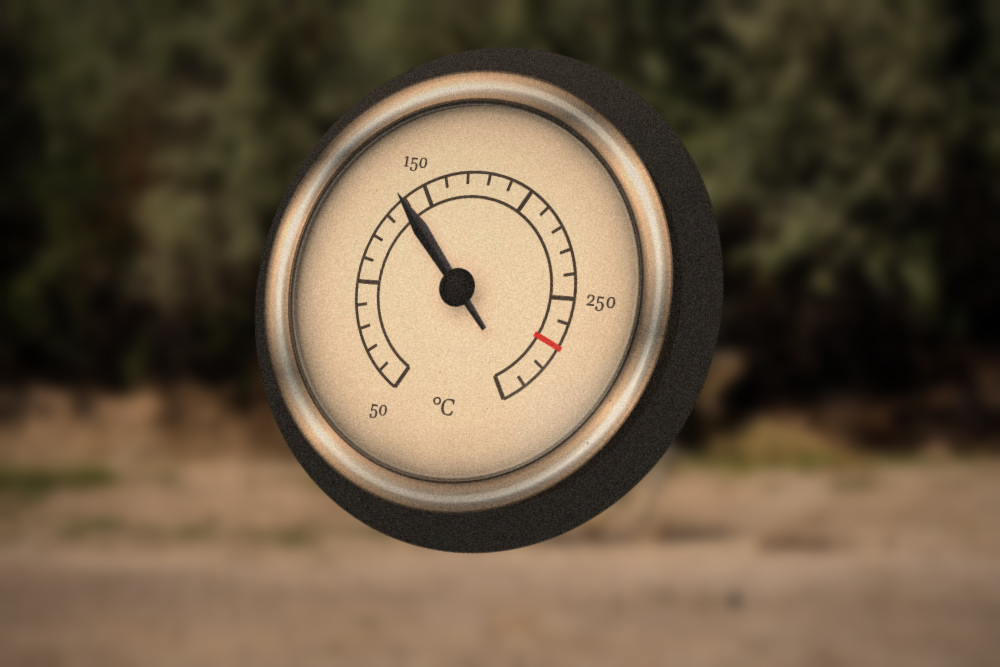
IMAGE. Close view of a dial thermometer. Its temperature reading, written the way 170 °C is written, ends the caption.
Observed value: 140 °C
